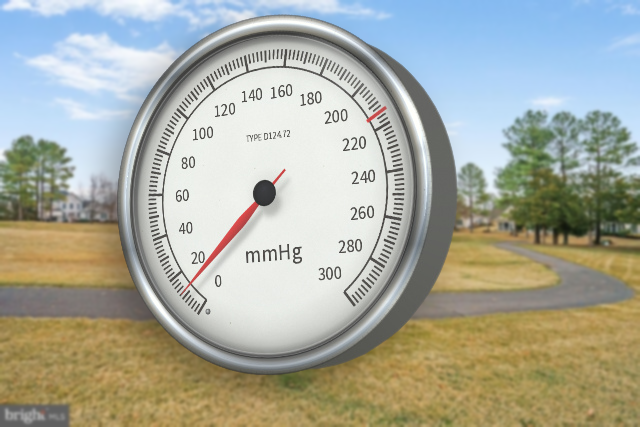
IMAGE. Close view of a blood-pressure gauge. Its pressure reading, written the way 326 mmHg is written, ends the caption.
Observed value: 10 mmHg
